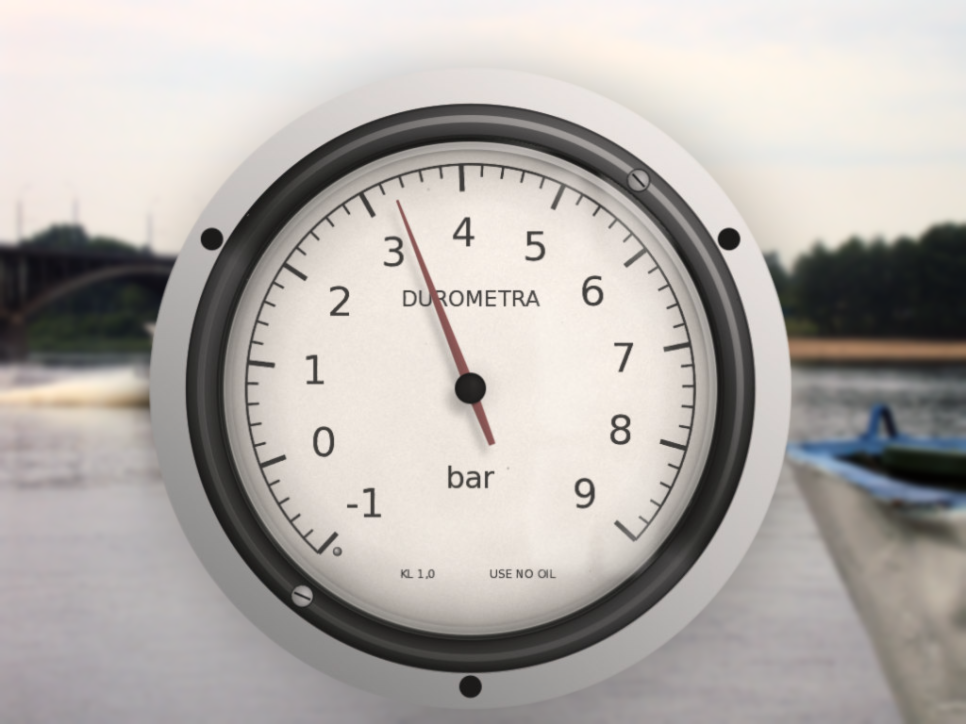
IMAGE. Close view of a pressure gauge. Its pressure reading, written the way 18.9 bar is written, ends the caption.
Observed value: 3.3 bar
